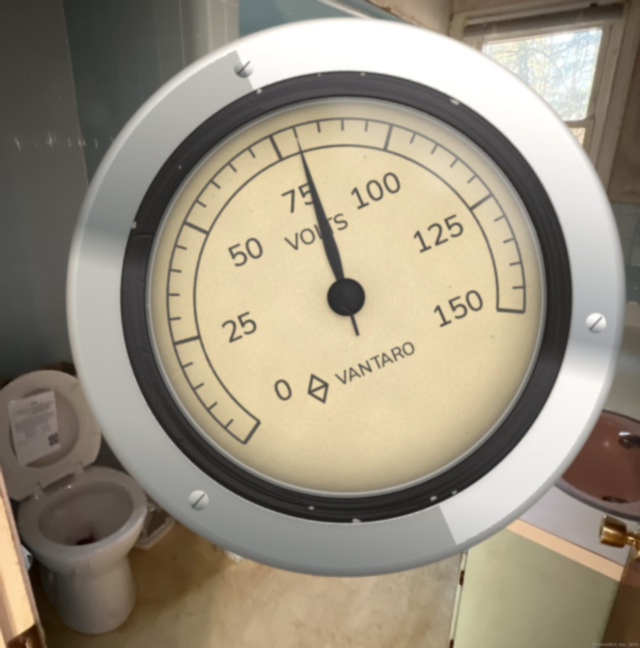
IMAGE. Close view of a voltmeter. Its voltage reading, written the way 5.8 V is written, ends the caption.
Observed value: 80 V
